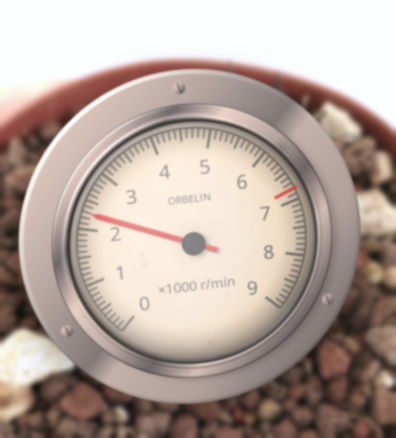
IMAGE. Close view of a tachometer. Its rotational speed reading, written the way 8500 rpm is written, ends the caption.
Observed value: 2300 rpm
